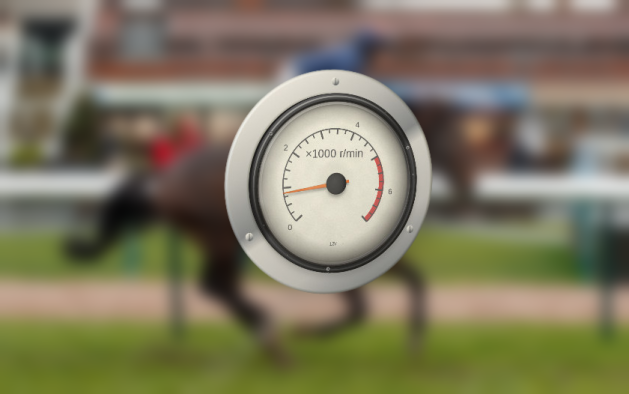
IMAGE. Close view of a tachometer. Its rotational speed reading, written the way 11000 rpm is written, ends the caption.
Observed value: 875 rpm
